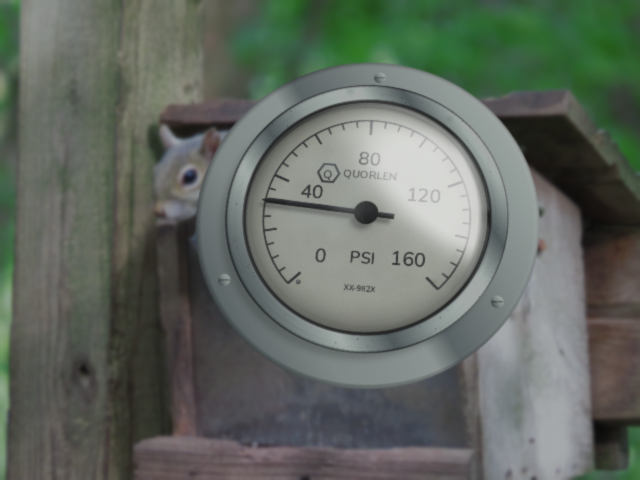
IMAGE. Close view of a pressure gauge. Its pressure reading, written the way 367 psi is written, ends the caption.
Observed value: 30 psi
